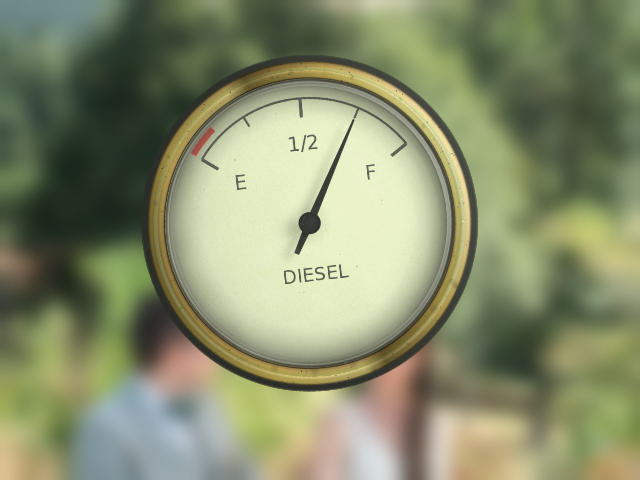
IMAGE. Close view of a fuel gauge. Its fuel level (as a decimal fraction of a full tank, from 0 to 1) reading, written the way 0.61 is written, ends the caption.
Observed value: 0.75
